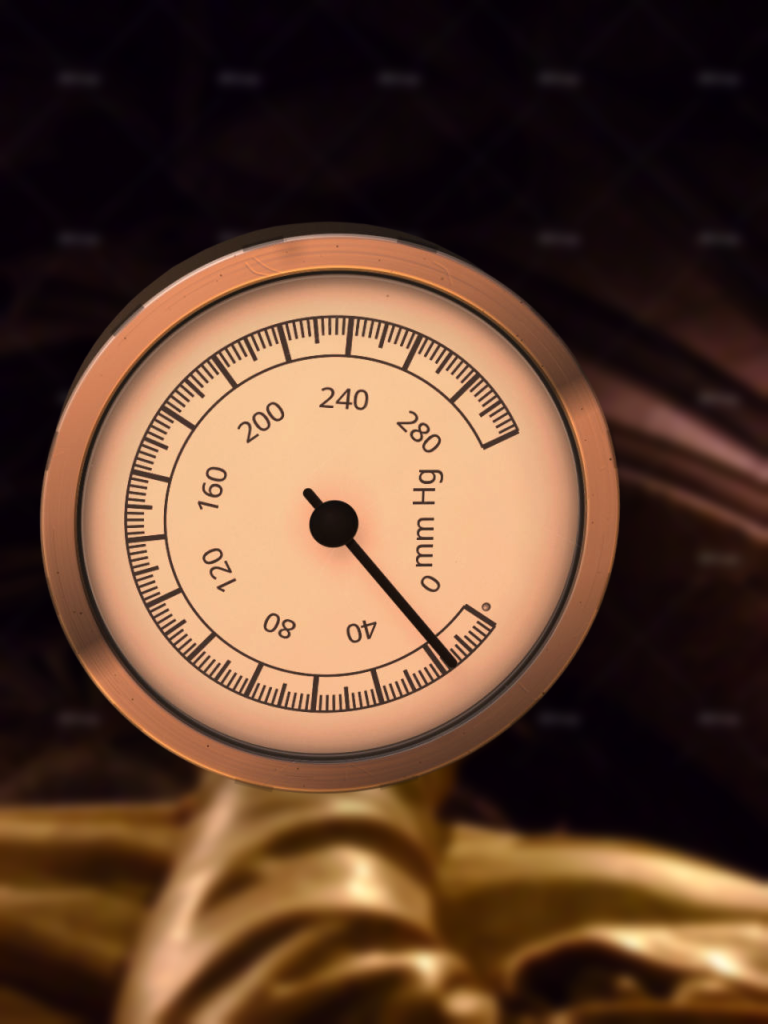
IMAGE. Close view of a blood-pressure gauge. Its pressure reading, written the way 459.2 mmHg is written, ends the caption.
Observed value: 16 mmHg
